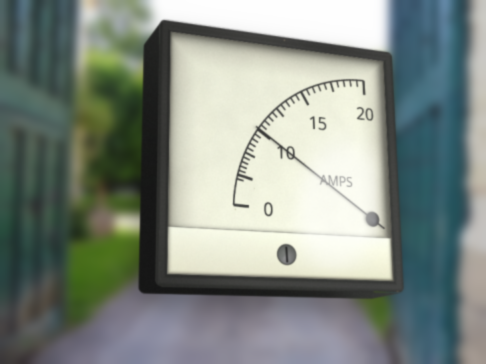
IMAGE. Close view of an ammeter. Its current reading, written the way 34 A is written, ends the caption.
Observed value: 10 A
